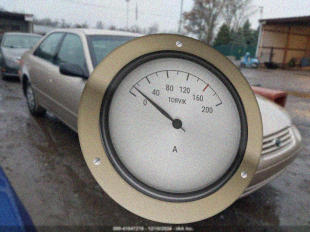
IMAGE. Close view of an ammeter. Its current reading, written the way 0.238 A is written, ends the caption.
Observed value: 10 A
